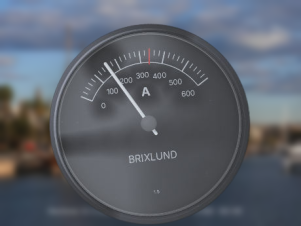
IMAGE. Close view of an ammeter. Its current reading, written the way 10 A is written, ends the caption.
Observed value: 160 A
